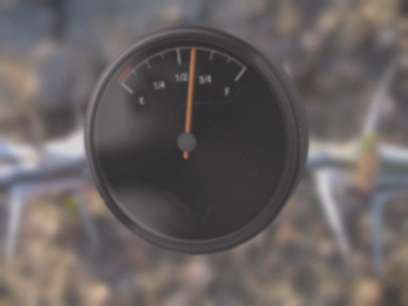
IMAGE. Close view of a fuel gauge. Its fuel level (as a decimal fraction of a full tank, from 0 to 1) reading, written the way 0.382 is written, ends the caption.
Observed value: 0.625
